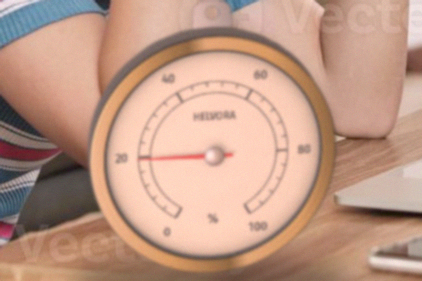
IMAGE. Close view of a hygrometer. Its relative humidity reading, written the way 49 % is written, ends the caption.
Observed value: 20 %
